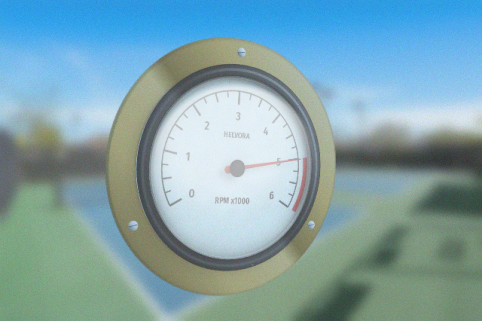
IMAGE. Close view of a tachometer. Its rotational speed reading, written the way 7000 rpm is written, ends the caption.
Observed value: 5000 rpm
